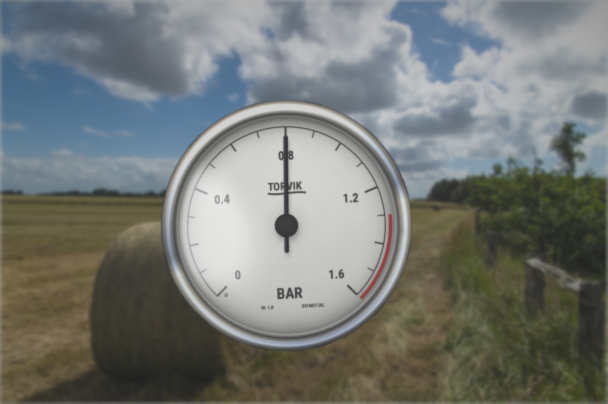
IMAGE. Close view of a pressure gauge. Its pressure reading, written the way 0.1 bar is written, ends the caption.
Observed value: 0.8 bar
